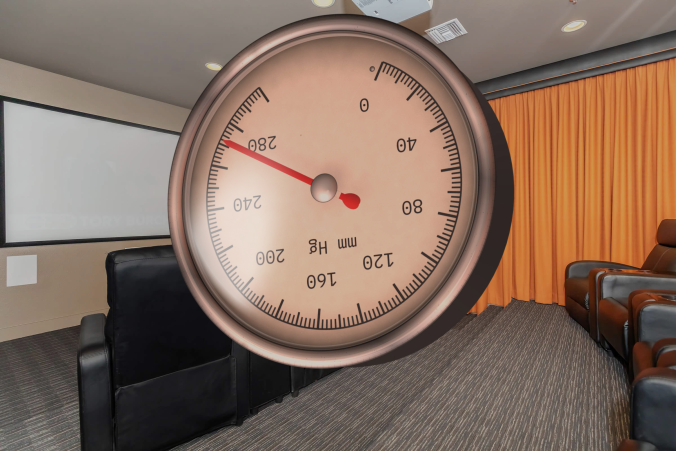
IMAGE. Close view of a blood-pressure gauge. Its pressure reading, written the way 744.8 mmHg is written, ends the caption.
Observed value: 272 mmHg
